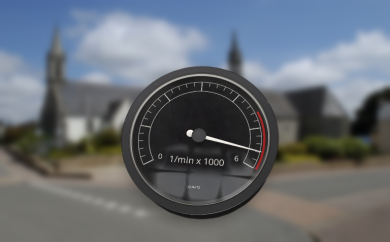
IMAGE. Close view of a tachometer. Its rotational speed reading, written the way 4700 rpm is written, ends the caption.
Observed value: 5600 rpm
